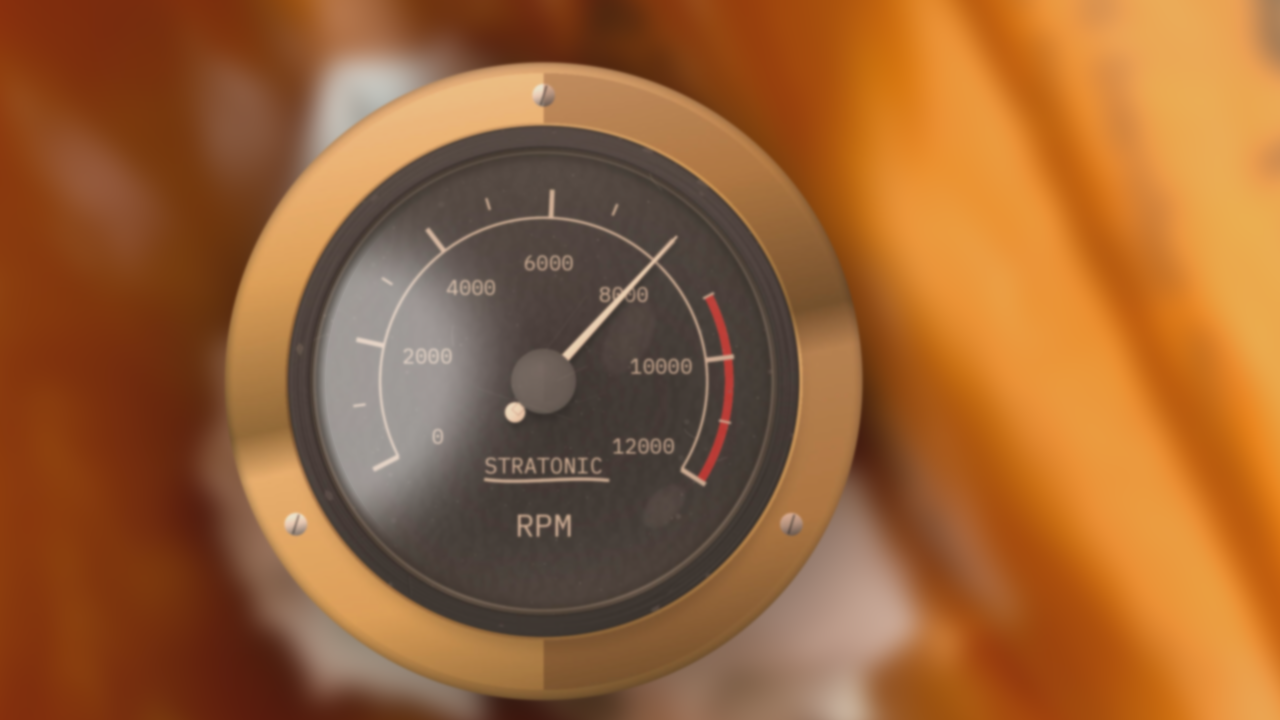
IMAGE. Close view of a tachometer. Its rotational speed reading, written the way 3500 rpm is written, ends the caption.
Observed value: 8000 rpm
